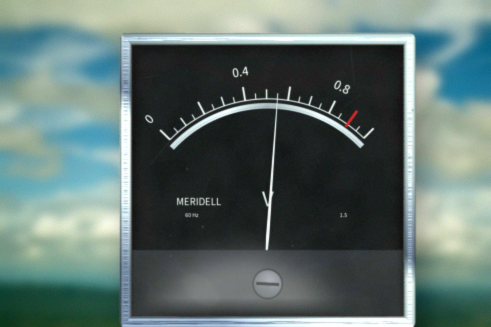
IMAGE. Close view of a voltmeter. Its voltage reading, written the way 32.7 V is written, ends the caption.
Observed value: 0.55 V
